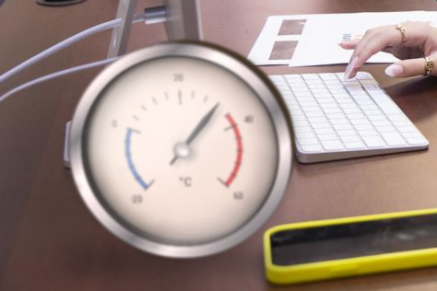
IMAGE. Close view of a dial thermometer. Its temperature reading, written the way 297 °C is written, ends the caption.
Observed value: 32 °C
